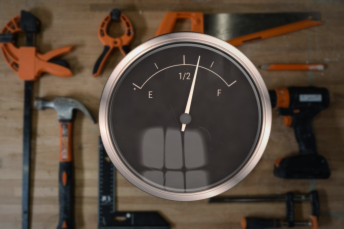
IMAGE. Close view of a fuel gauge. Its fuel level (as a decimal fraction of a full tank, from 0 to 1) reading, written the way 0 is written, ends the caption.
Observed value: 0.625
